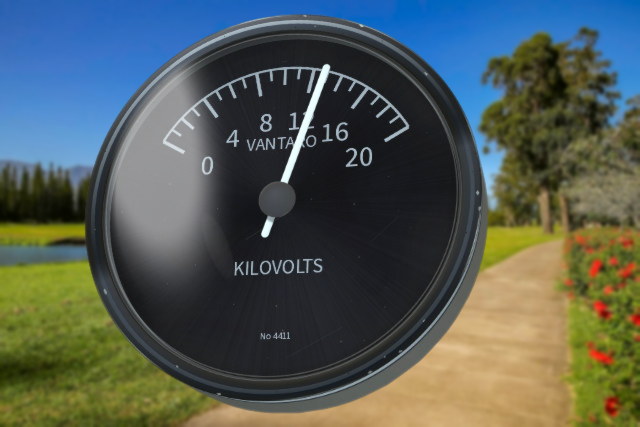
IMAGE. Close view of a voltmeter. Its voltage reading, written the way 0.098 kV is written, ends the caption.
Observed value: 13 kV
